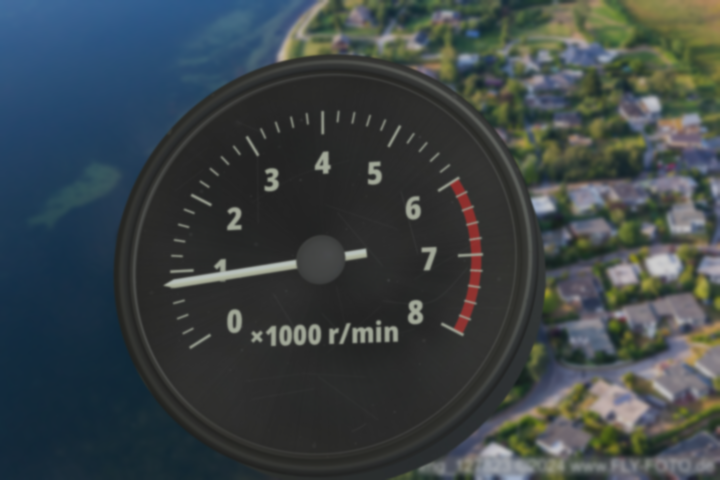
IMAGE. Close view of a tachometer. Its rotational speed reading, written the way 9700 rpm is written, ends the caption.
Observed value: 800 rpm
